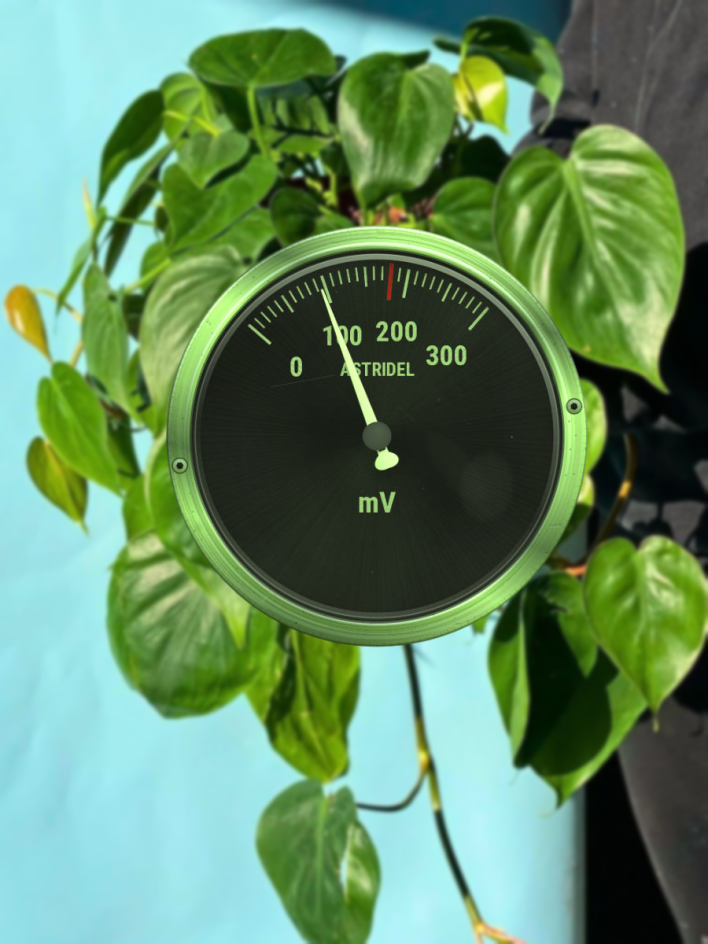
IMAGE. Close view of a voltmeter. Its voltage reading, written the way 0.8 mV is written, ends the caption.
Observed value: 95 mV
